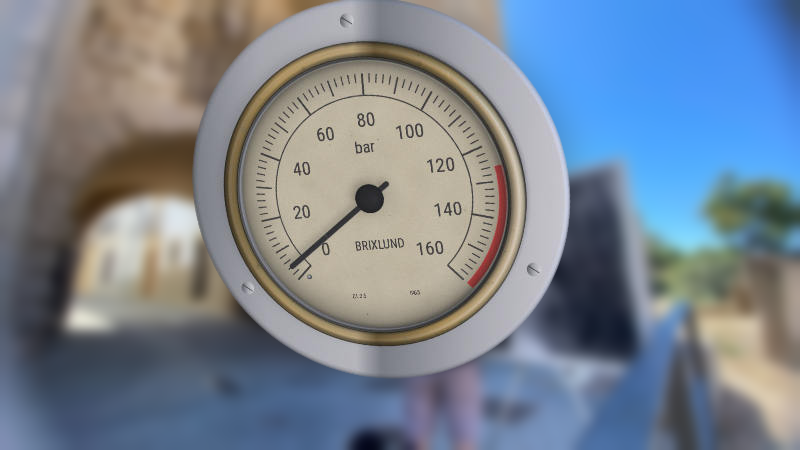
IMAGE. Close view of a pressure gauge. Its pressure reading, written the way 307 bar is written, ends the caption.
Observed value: 4 bar
